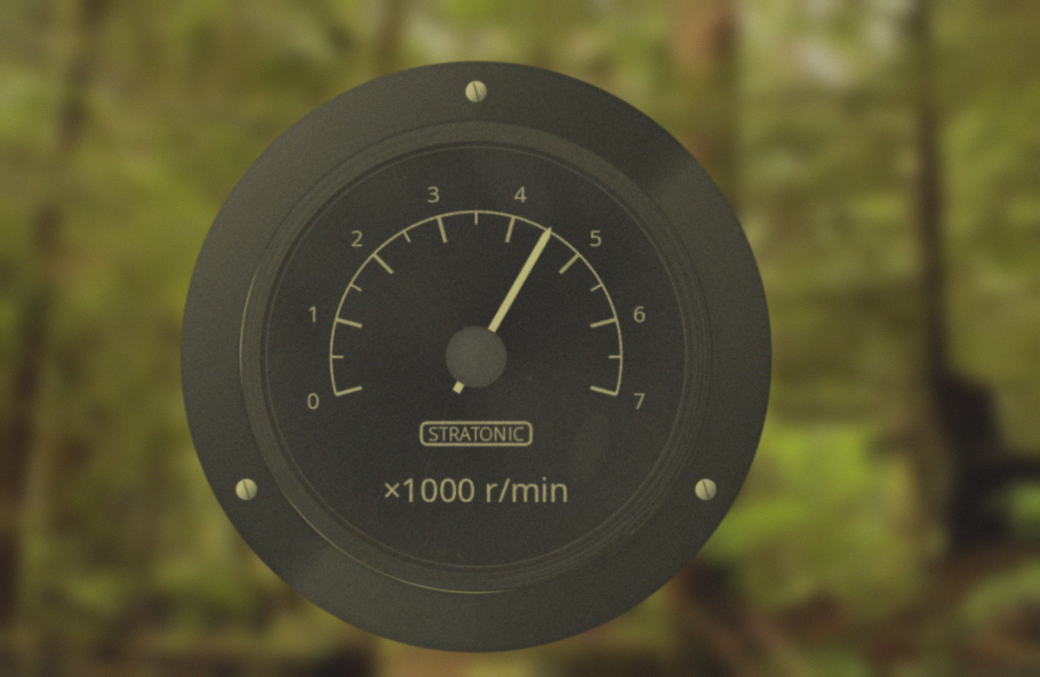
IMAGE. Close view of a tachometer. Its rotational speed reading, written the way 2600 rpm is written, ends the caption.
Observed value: 4500 rpm
